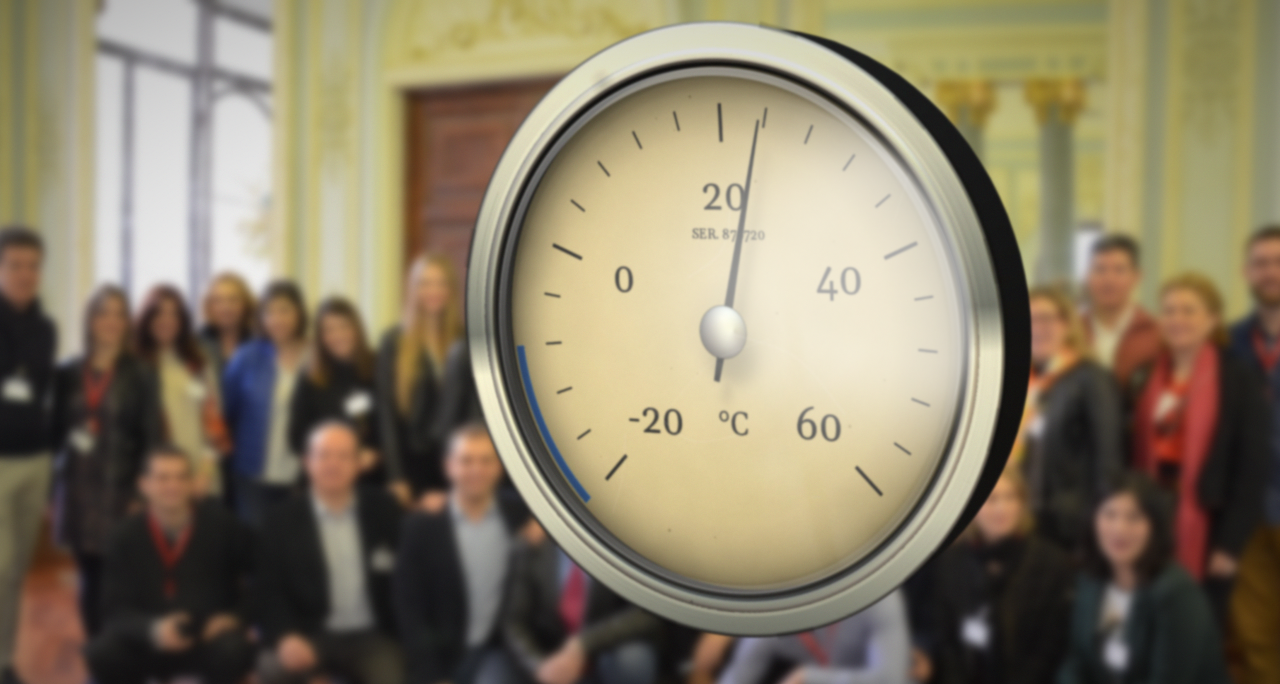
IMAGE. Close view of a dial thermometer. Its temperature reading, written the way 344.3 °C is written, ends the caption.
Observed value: 24 °C
